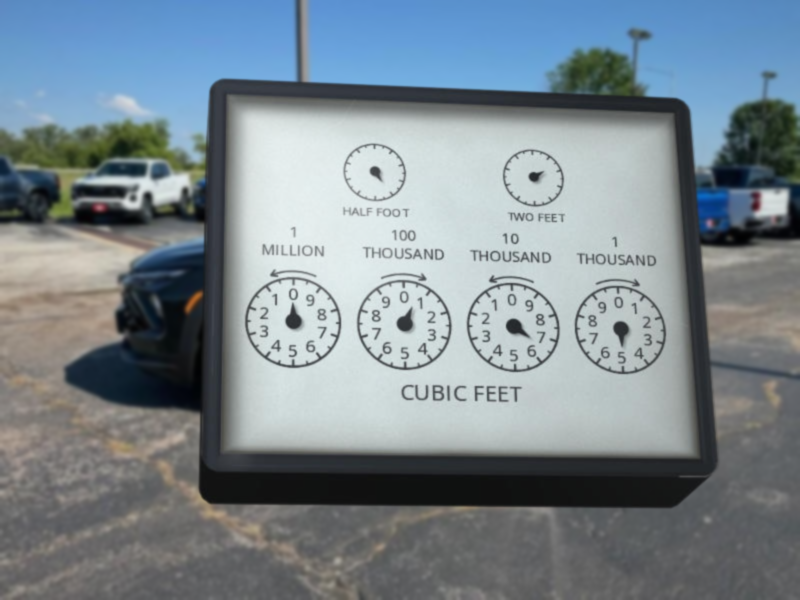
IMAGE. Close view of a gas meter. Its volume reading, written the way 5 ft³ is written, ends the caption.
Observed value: 6500 ft³
